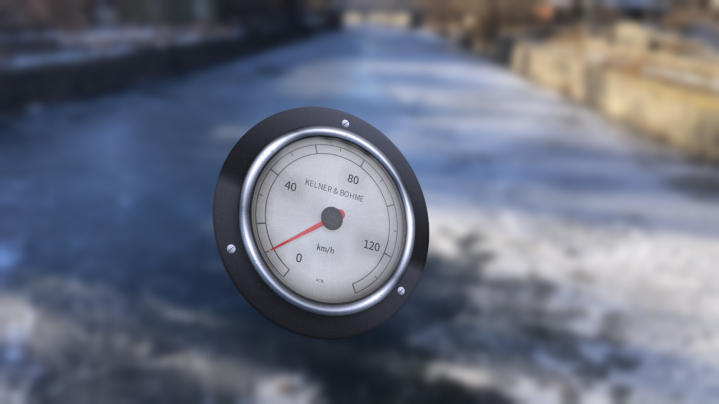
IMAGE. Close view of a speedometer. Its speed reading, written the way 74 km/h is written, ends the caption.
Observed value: 10 km/h
